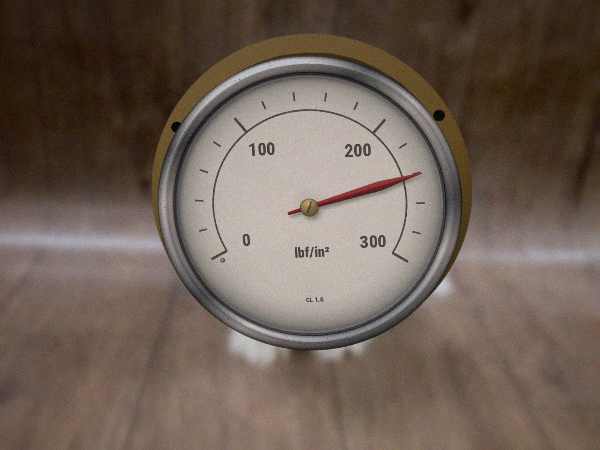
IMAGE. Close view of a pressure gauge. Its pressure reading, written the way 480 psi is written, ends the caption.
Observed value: 240 psi
